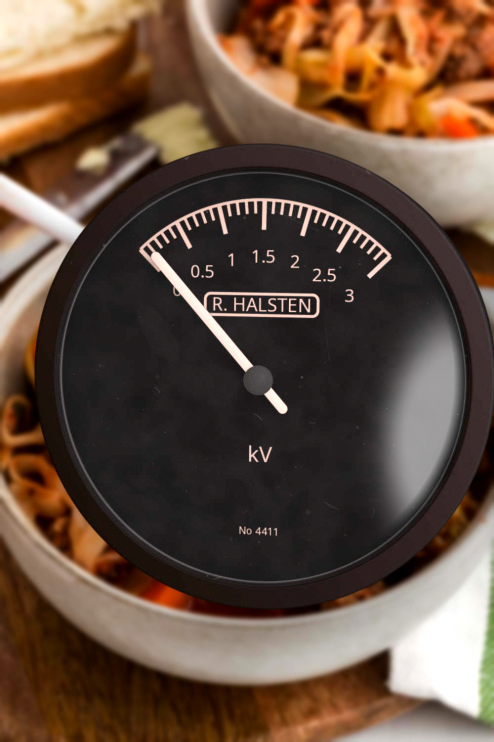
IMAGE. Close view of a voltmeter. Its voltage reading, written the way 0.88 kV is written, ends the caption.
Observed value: 0.1 kV
